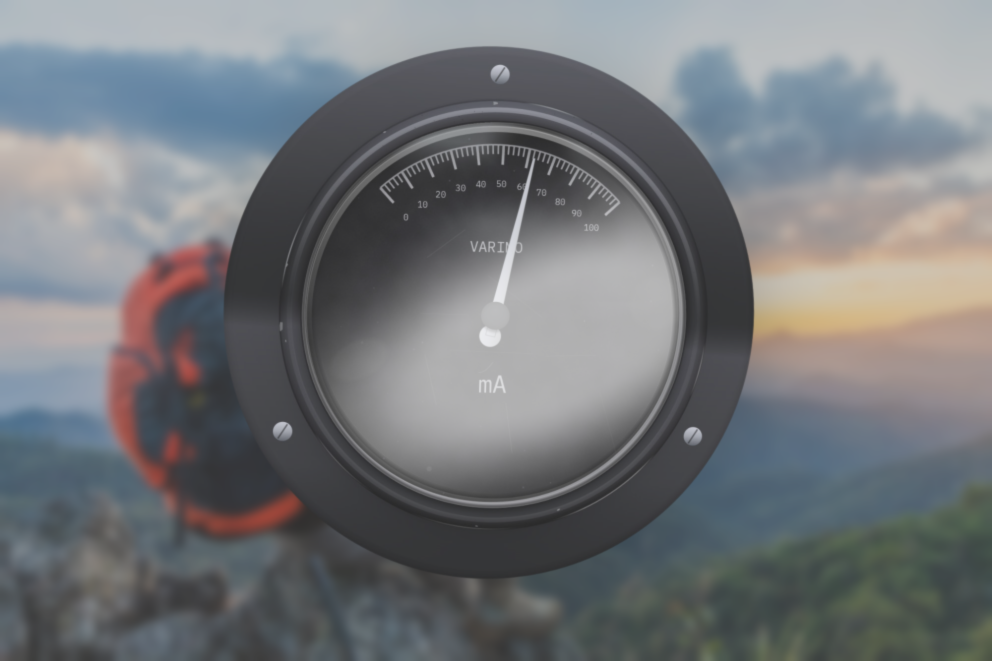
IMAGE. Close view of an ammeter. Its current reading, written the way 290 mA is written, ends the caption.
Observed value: 62 mA
